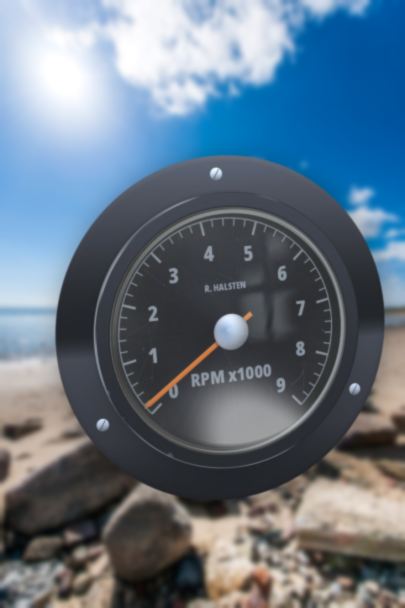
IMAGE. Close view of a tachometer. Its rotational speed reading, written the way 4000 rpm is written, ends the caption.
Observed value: 200 rpm
